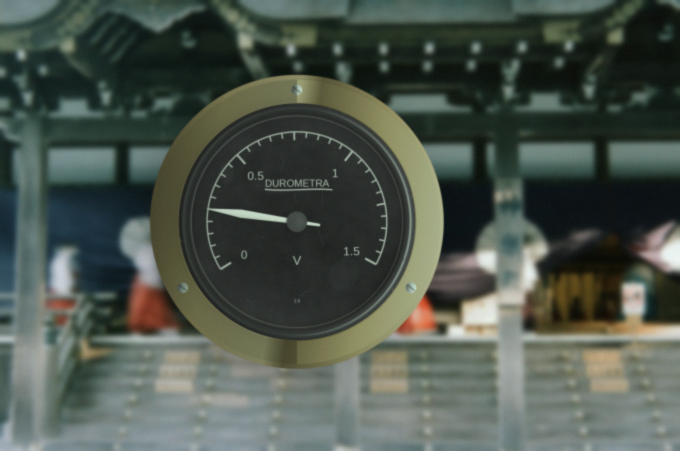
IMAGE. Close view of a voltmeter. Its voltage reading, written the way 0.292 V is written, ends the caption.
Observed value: 0.25 V
